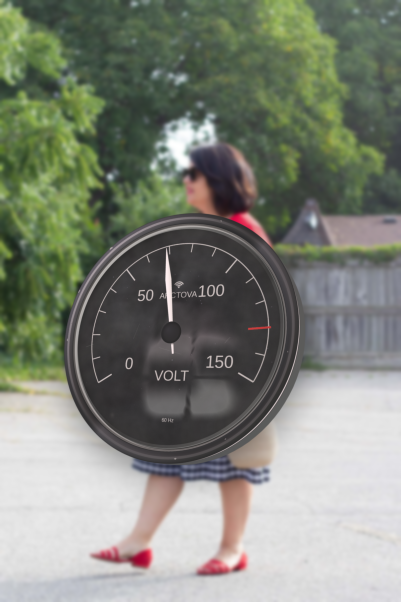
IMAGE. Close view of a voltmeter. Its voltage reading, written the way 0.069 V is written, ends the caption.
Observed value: 70 V
